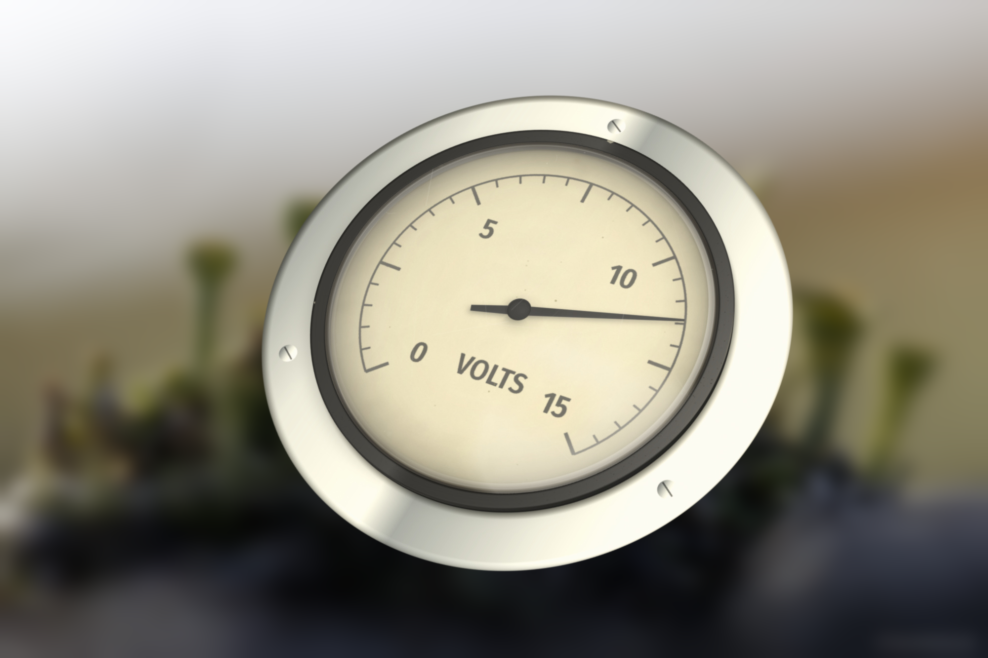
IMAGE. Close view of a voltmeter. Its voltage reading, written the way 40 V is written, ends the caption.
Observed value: 11.5 V
